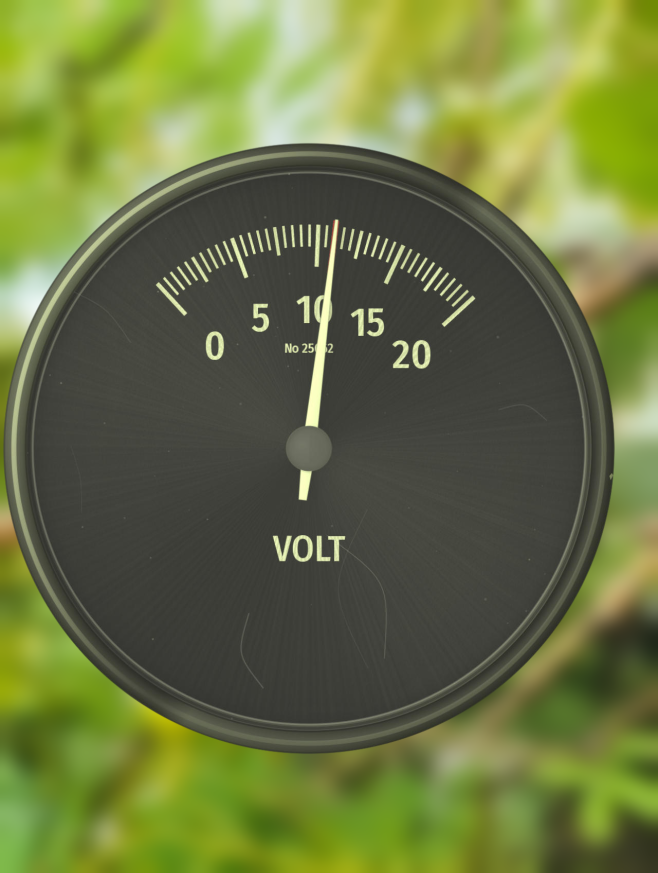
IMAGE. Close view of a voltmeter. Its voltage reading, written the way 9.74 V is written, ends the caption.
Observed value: 11 V
